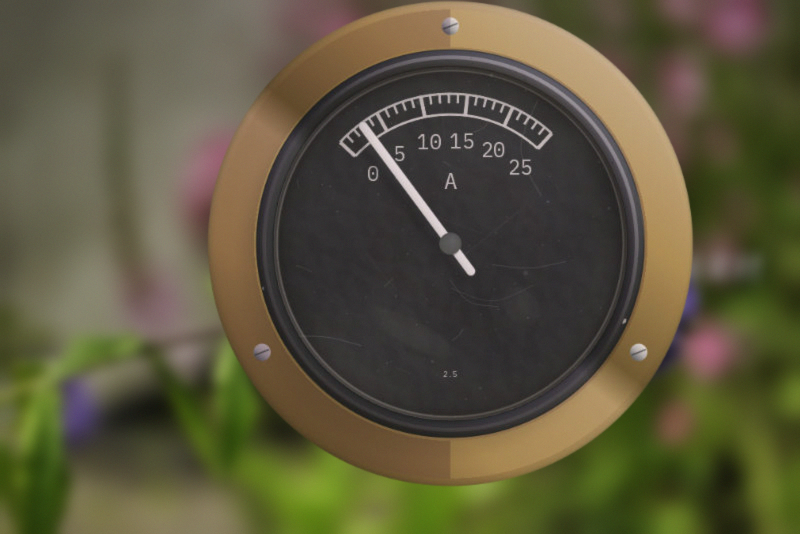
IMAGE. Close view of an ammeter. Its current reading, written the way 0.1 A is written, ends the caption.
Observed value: 3 A
